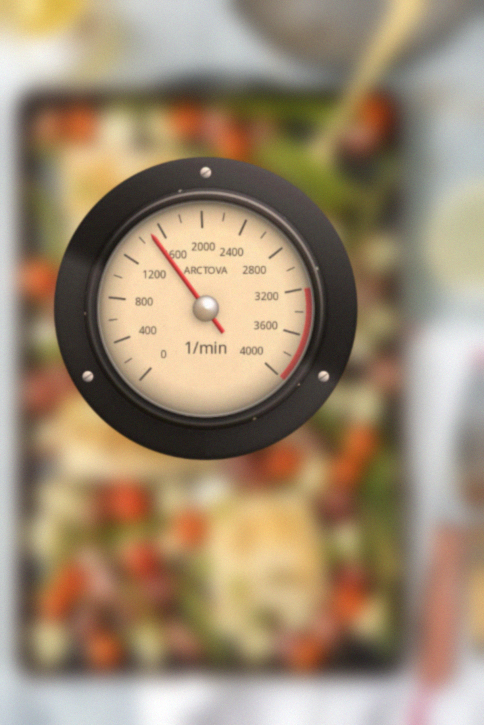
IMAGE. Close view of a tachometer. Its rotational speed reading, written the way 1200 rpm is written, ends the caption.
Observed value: 1500 rpm
